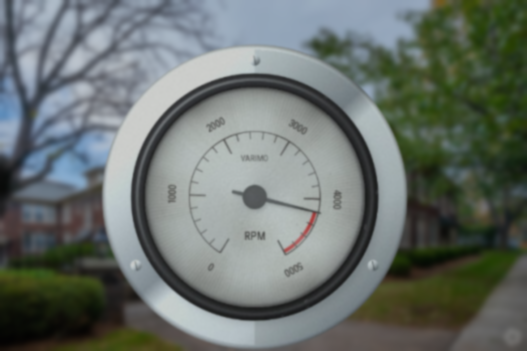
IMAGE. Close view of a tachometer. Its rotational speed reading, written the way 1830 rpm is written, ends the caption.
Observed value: 4200 rpm
